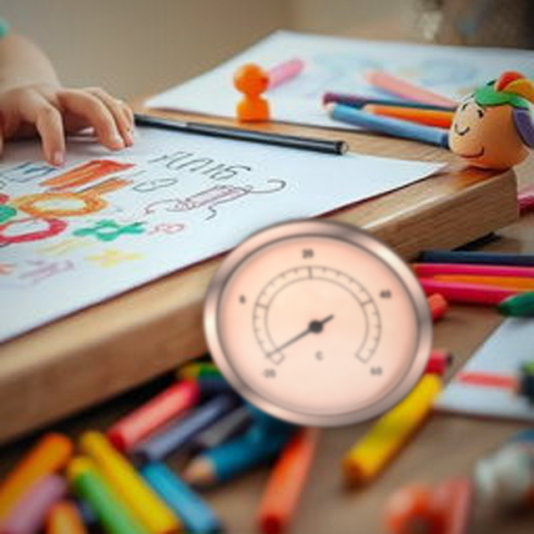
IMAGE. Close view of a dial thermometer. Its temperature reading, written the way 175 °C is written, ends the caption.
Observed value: -16 °C
